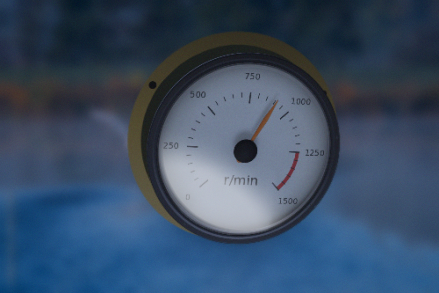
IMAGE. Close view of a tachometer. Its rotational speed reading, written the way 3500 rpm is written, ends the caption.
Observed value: 900 rpm
